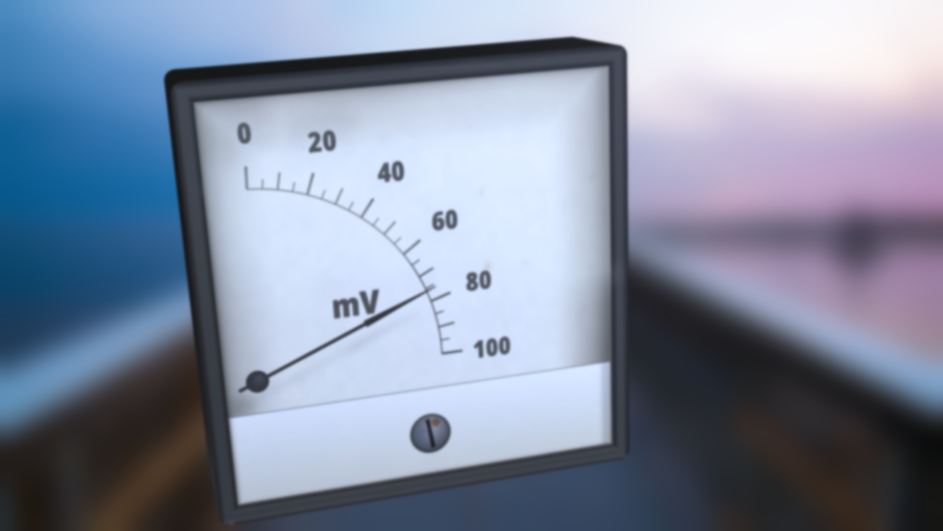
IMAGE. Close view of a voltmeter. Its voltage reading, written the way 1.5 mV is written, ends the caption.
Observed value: 75 mV
